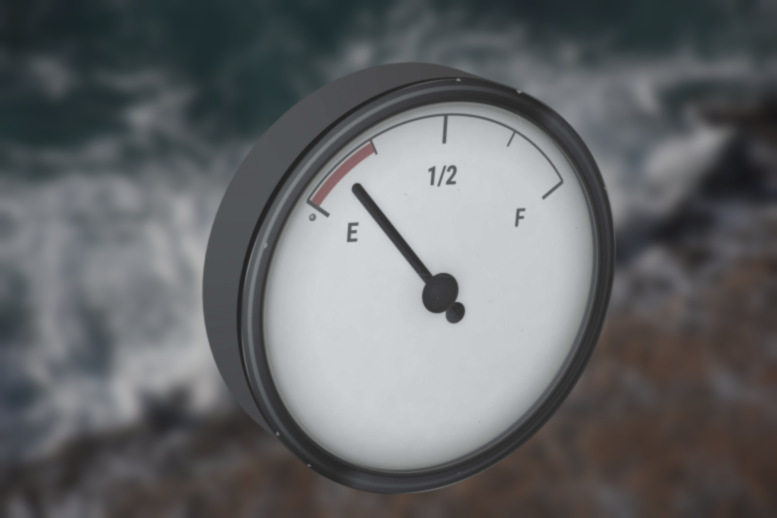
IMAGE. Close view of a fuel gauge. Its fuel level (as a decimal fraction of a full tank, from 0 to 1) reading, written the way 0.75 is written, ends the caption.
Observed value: 0.125
